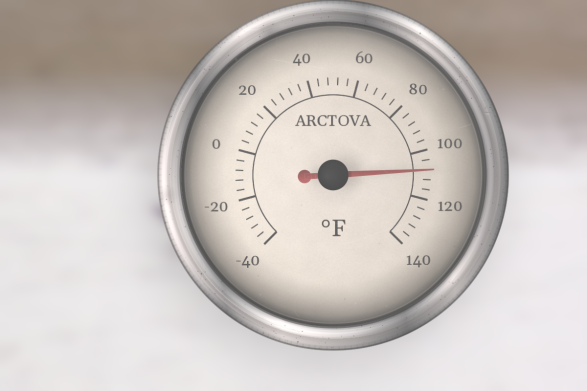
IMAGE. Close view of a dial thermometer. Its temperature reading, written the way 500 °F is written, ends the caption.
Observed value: 108 °F
